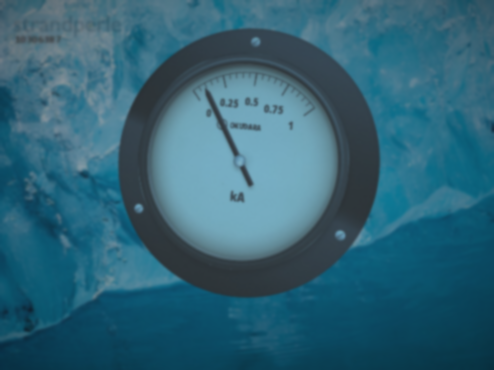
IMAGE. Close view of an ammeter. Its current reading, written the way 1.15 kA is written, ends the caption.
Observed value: 0.1 kA
